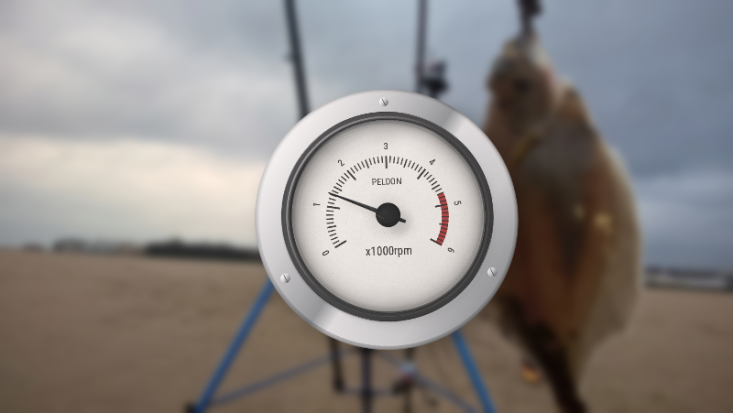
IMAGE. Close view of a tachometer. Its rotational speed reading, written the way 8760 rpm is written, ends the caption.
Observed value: 1300 rpm
